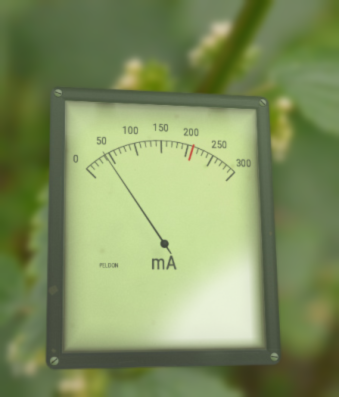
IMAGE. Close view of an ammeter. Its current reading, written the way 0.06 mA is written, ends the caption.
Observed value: 40 mA
